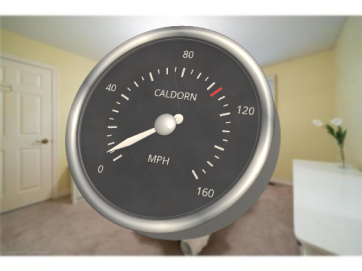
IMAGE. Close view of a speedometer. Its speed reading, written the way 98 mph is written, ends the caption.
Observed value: 5 mph
